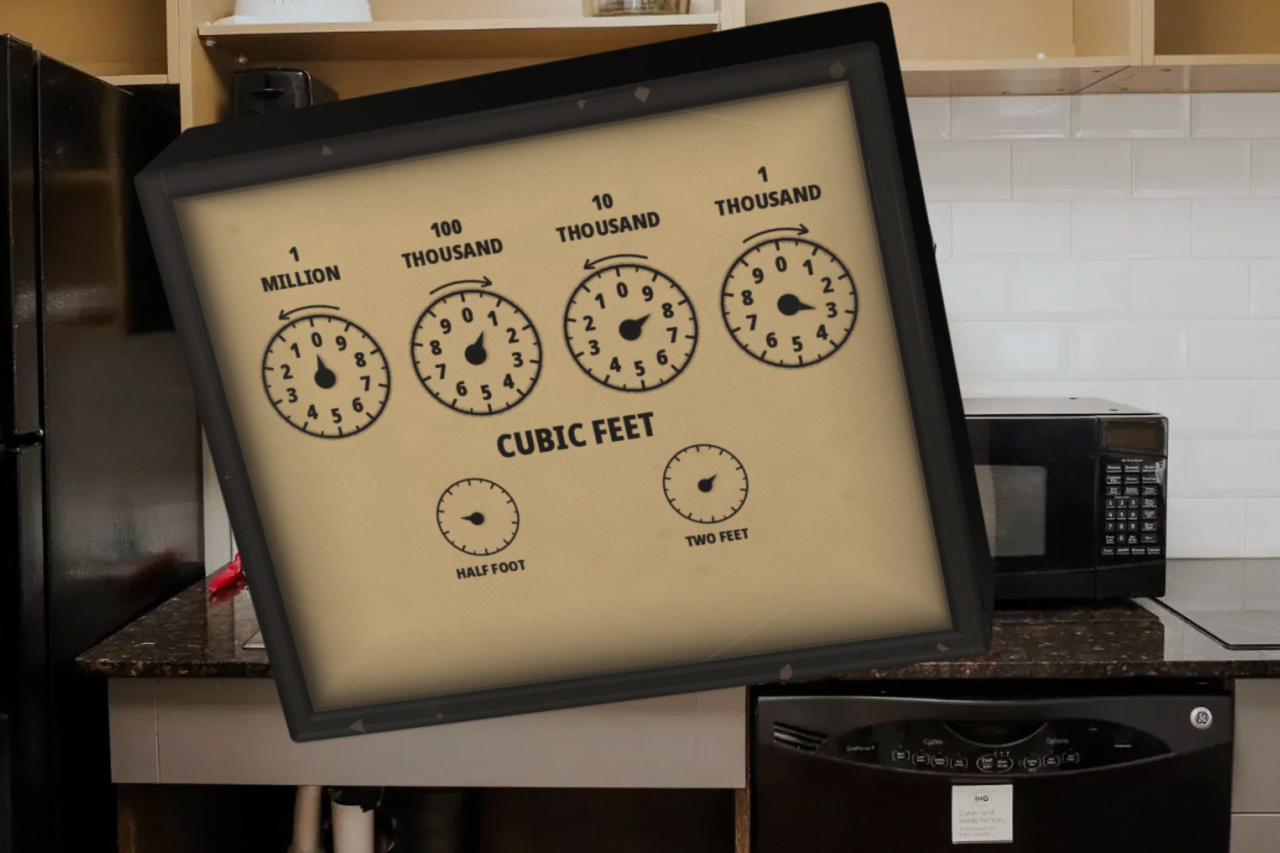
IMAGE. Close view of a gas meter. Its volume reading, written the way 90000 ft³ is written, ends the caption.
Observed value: 8300 ft³
